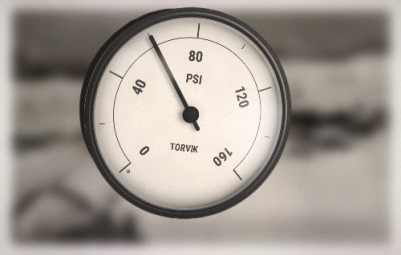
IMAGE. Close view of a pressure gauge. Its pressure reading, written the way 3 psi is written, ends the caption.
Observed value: 60 psi
